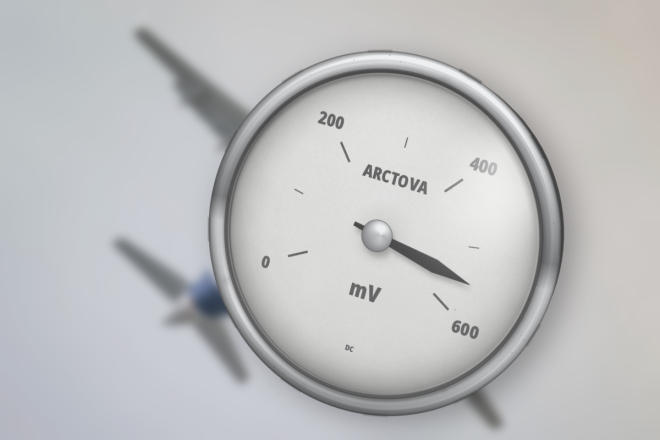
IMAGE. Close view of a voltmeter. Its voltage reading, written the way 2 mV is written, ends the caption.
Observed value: 550 mV
